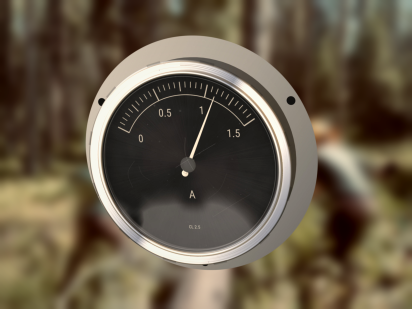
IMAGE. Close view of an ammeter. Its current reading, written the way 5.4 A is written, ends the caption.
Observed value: 1.1 A
